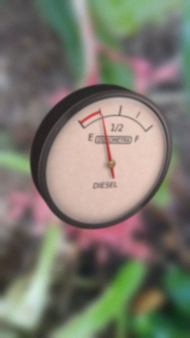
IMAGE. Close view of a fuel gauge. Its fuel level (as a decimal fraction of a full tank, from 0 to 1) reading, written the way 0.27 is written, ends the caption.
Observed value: 0.25
